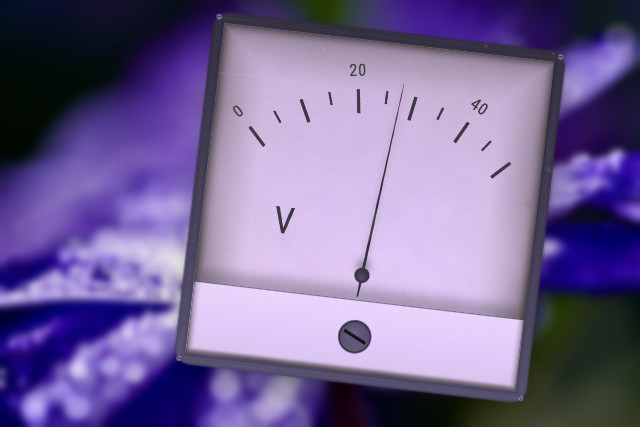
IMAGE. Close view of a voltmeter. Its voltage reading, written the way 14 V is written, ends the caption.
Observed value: 27.5 V
